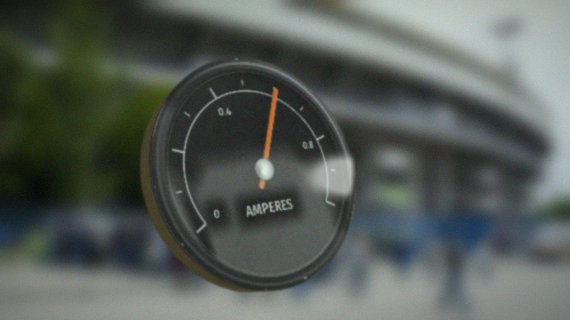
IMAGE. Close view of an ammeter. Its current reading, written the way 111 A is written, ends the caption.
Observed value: 0.6 A
